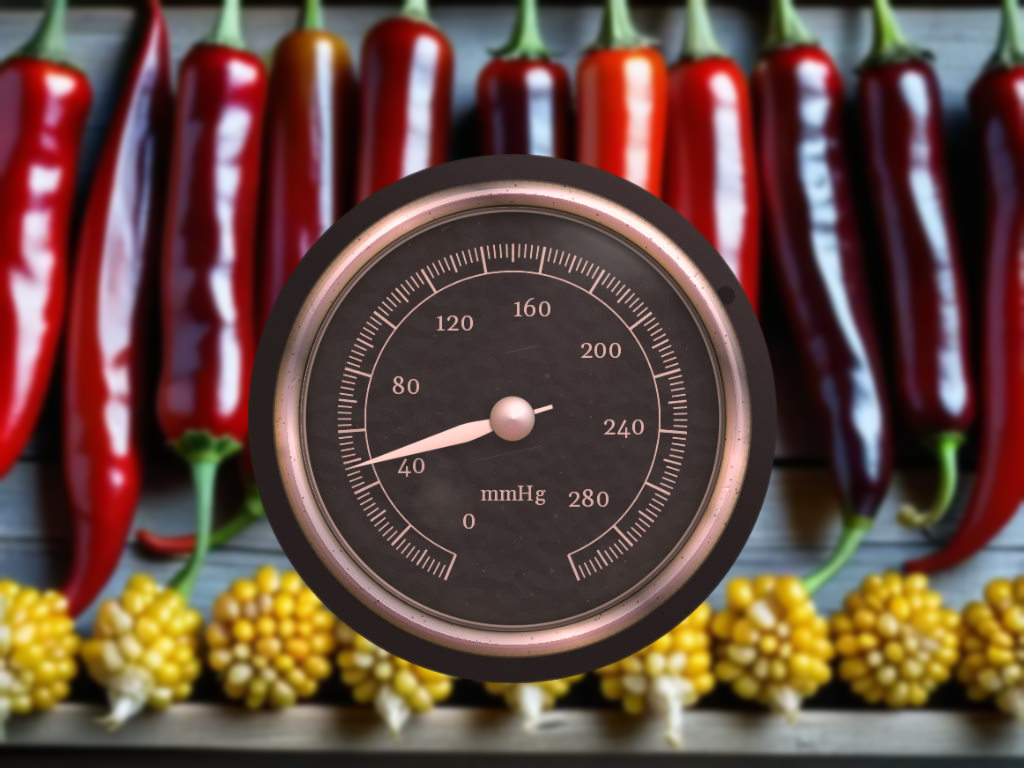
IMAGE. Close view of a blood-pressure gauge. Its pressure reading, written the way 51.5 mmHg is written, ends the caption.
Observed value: 48 mmHg
